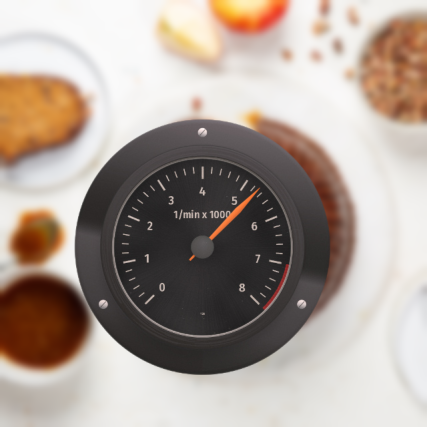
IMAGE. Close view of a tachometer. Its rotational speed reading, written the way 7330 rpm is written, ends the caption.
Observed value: 5300 rpm
